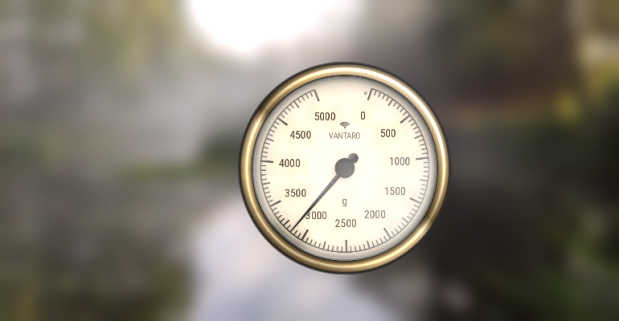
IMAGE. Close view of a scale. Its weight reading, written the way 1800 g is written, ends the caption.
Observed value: 3150 g
